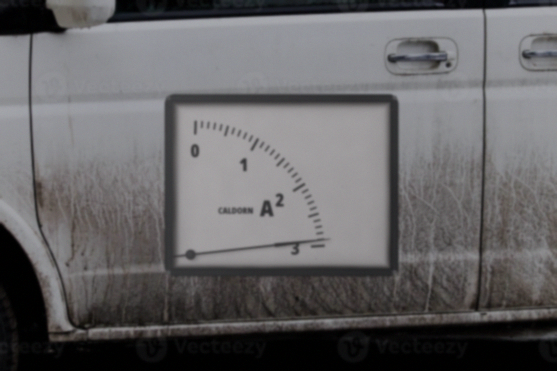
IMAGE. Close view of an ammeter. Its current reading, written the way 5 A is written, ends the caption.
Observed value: 2.9 A
